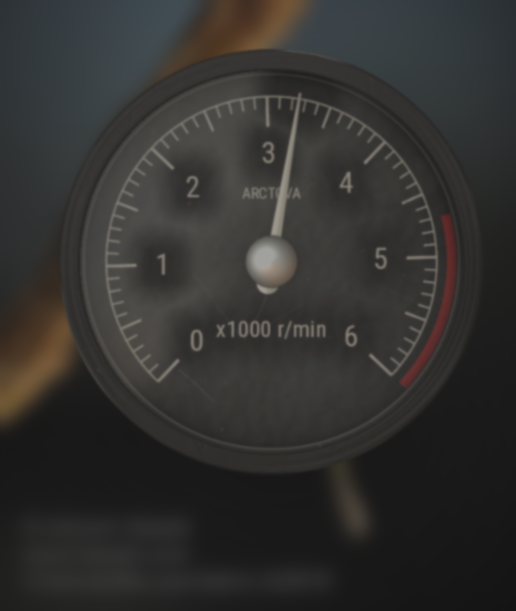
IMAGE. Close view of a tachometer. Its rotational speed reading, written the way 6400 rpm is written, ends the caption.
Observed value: 3250 rpm
